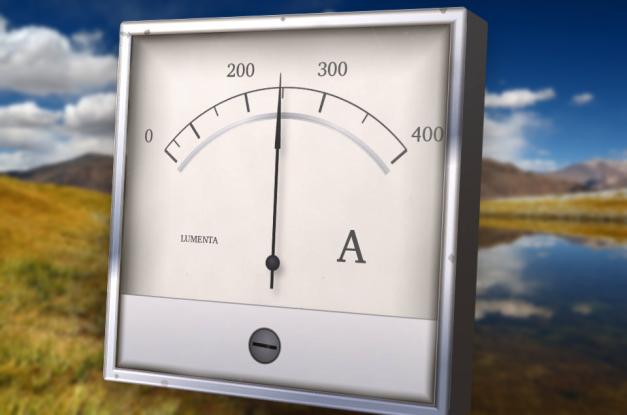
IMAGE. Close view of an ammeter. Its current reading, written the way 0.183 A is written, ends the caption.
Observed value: 250 A
